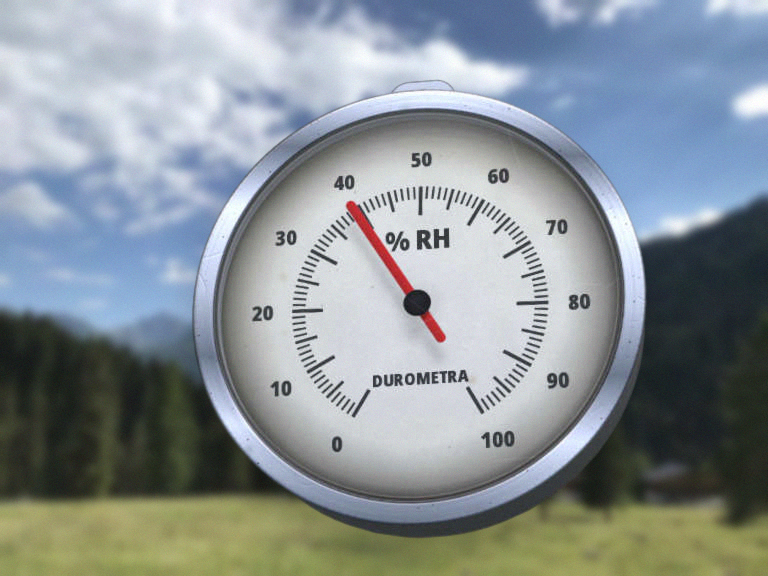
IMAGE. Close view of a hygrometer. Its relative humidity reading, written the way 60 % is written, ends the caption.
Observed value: 39 %
